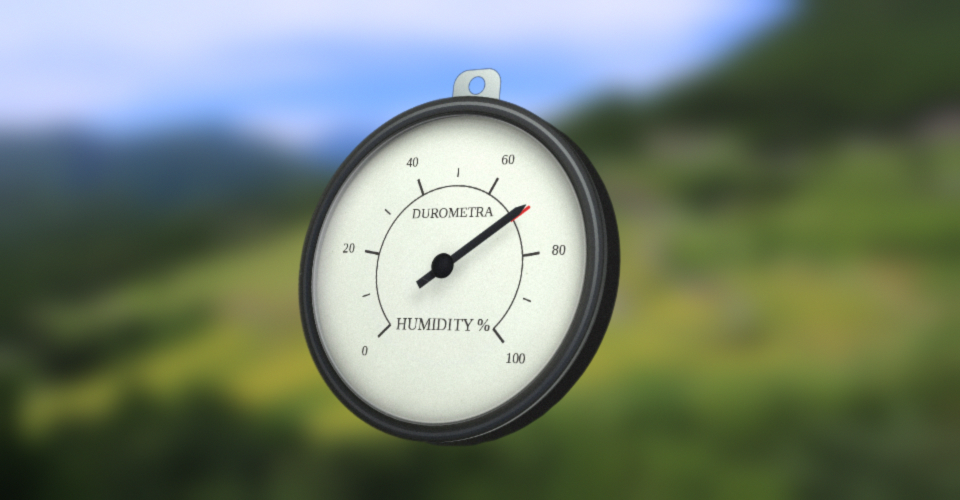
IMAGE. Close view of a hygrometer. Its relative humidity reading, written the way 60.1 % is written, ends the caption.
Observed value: 70 %
